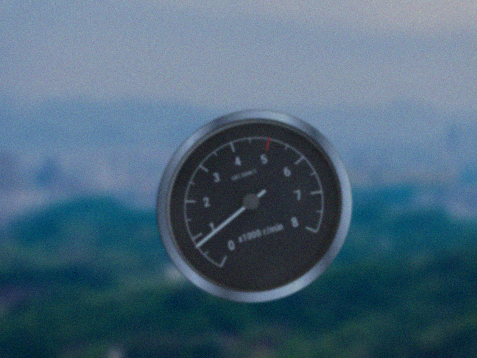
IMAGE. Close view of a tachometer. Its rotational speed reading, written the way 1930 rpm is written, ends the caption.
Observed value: 750 rpm
